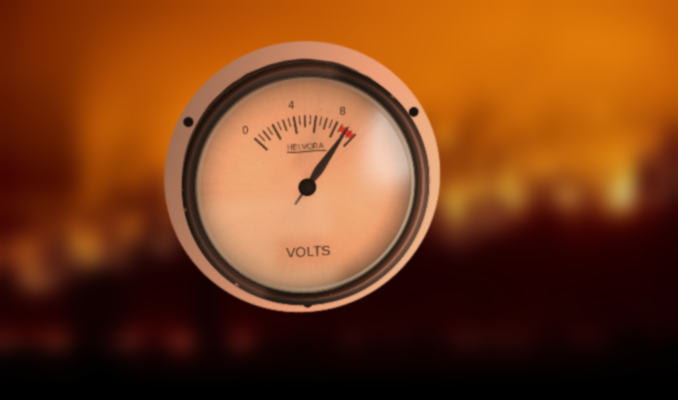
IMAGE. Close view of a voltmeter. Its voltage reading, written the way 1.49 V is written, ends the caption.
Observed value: 9 V
